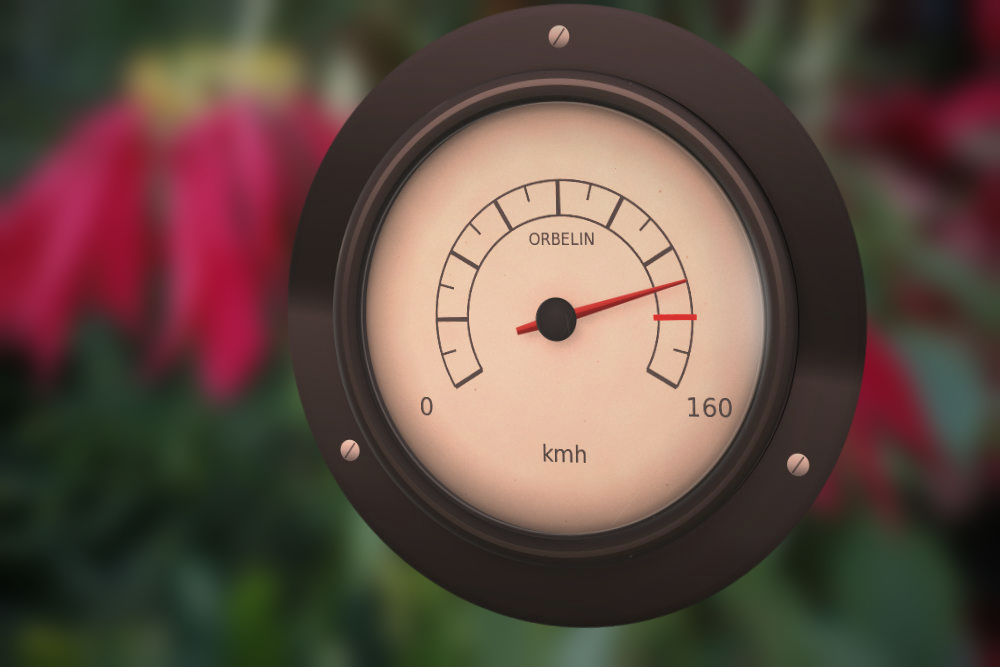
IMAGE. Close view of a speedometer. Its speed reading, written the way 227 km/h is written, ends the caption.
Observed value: 130 km/h
